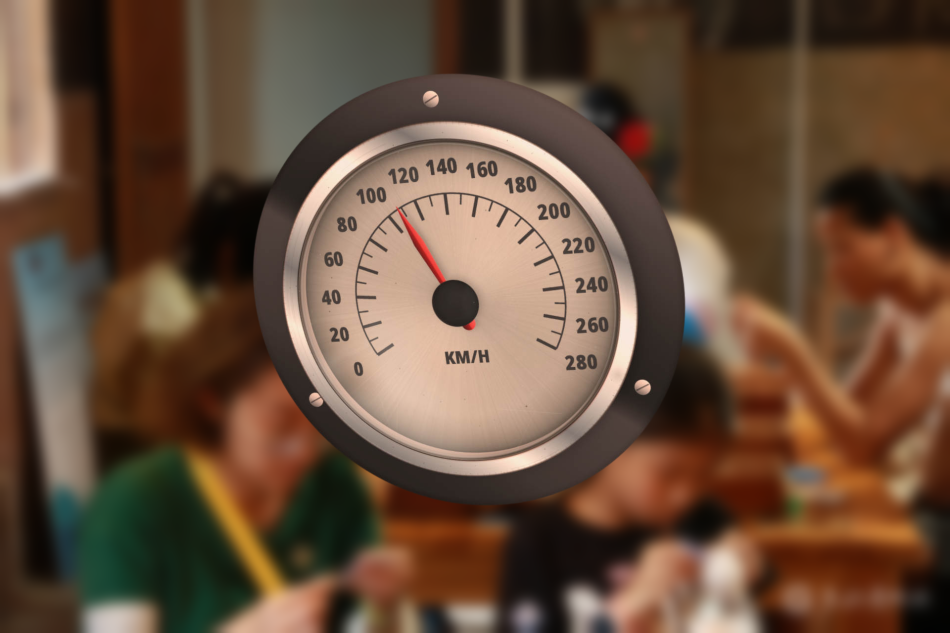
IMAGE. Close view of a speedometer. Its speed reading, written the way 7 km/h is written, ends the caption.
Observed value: 110 km/h
